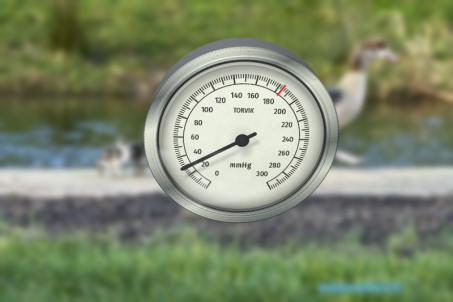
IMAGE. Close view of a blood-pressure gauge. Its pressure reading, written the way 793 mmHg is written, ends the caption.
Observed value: 30 mmHg
